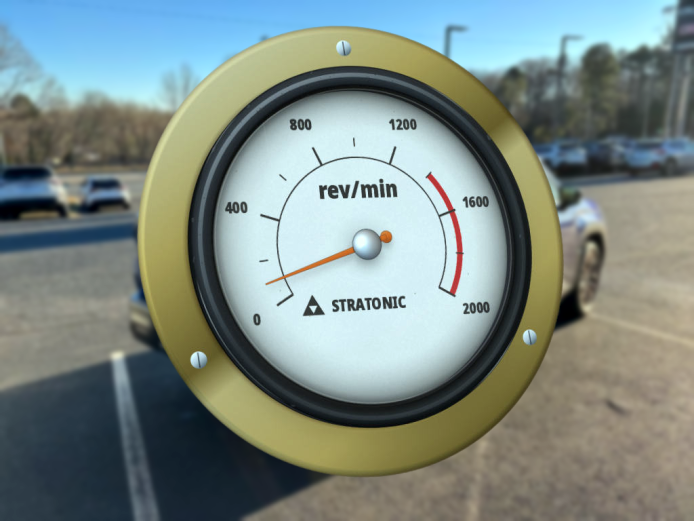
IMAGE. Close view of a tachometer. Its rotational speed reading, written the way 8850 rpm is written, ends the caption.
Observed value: 100 rpm
